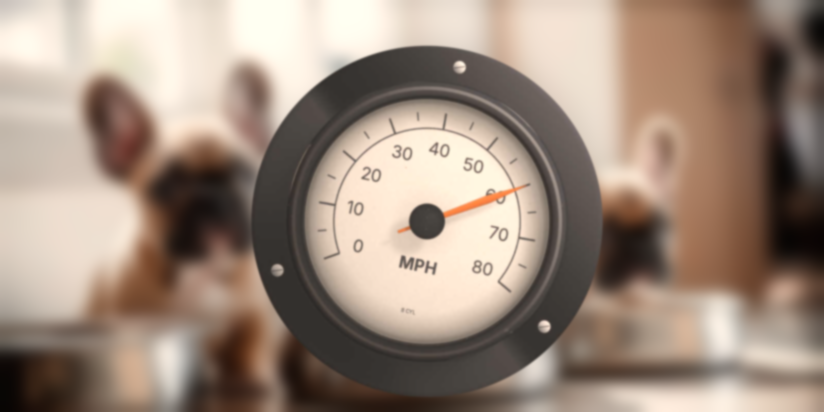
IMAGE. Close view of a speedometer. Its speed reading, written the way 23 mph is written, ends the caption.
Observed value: 60 mph
